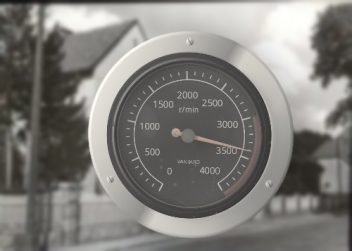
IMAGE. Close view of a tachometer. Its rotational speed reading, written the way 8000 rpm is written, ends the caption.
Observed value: 3400 rpm
